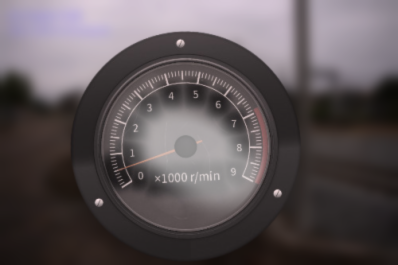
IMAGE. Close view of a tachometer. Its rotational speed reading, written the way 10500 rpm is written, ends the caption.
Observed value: 500 rpm
